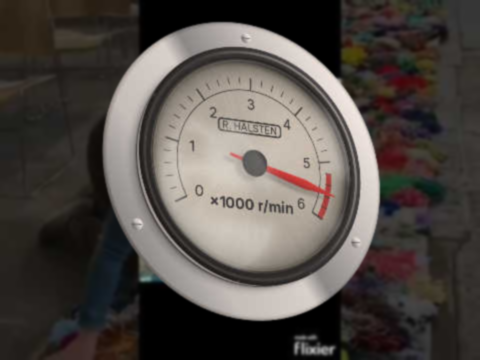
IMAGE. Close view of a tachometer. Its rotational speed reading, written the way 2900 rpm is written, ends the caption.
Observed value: 5600 rpm
